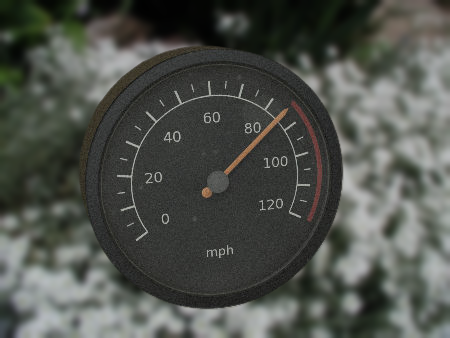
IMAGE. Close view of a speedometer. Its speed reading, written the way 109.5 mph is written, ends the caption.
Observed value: 85 mph
